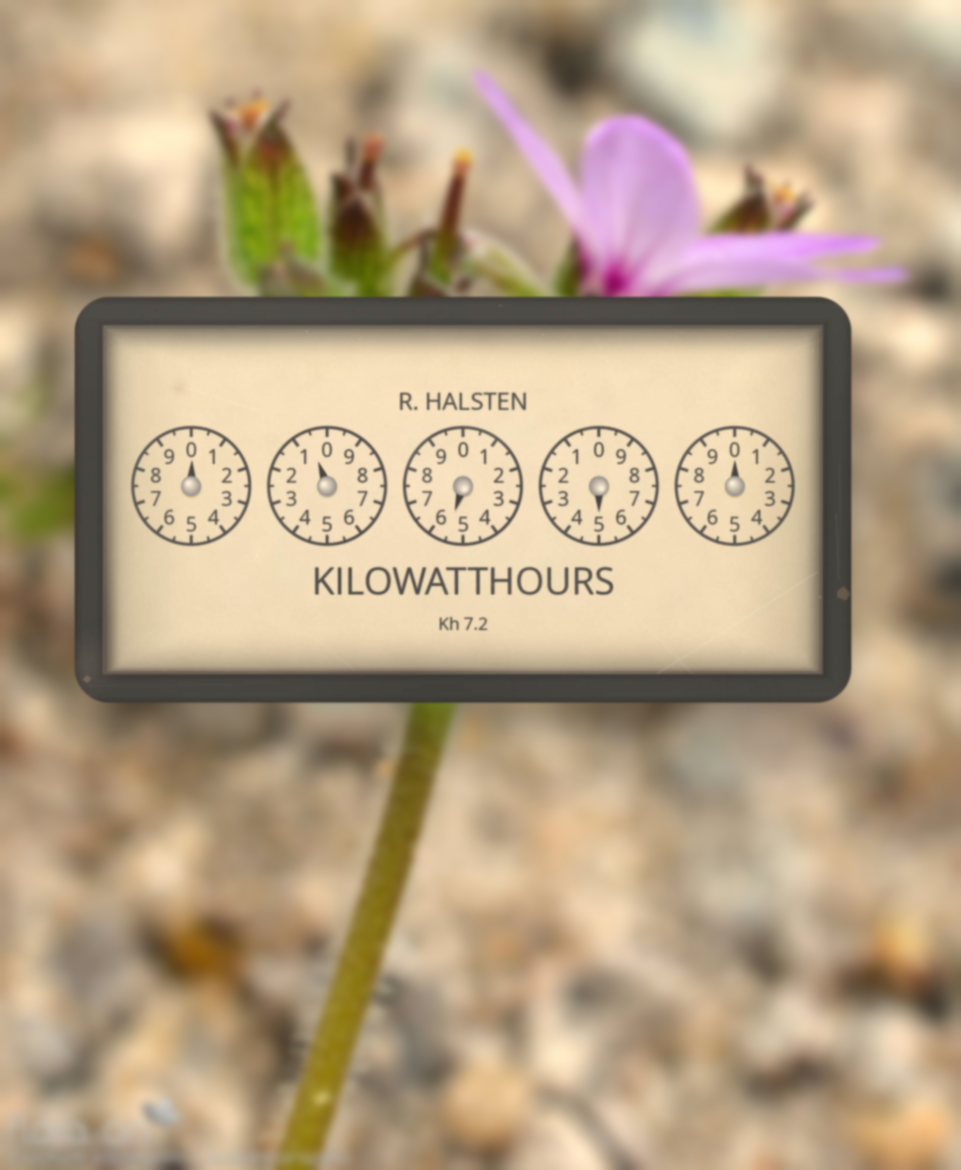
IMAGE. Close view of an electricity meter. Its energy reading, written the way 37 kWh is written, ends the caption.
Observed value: 550 kWh
